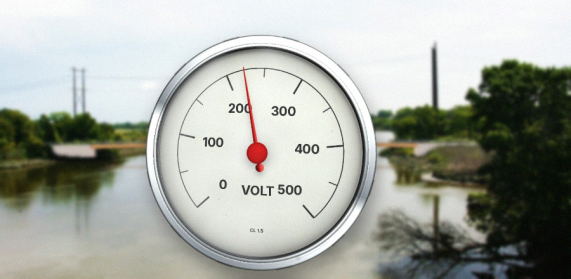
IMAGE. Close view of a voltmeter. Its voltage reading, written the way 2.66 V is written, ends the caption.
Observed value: 225 V
